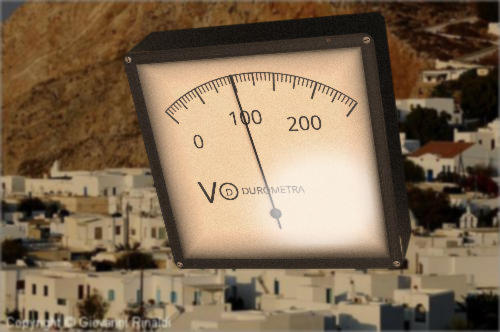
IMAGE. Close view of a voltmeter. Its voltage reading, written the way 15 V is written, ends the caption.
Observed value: 100 V
